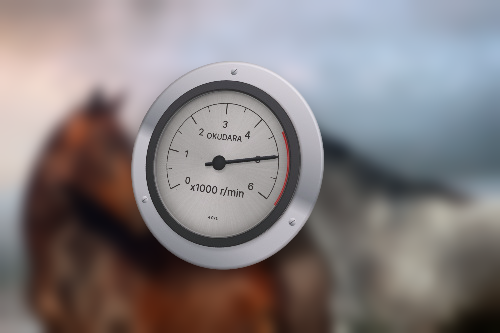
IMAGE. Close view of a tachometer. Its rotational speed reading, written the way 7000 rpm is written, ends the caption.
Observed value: 5000 rpm
